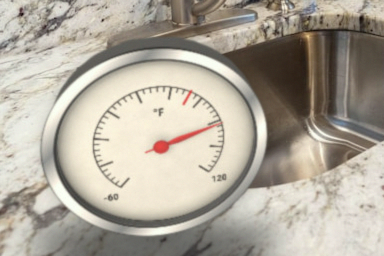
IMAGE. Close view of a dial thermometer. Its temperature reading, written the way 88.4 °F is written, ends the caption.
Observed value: 80 °F
